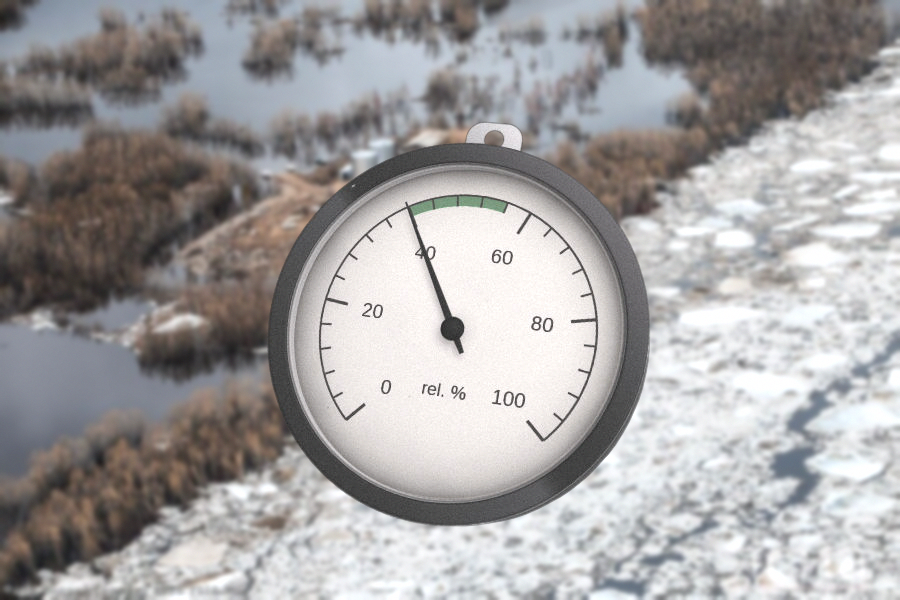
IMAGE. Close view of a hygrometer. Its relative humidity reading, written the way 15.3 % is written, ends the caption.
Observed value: 40 %
